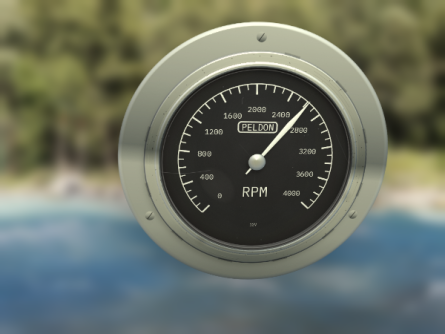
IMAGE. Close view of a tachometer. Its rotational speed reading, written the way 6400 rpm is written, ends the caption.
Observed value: 2600 rpm
